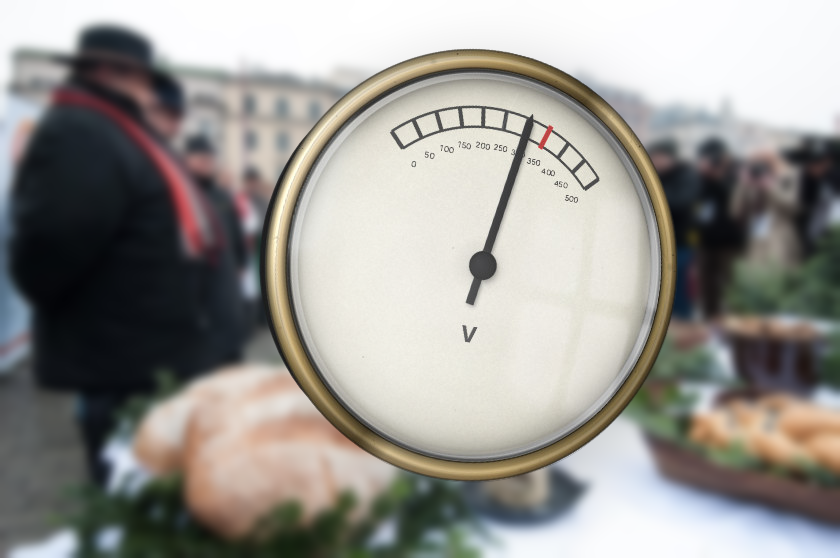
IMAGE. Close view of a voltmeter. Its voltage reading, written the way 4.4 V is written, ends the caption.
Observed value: 300 V
